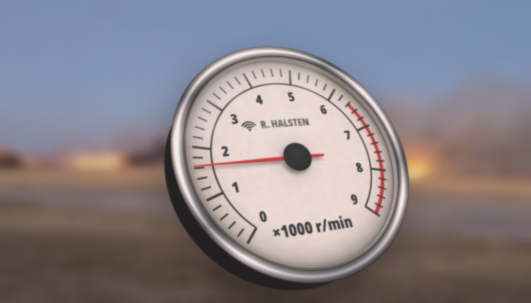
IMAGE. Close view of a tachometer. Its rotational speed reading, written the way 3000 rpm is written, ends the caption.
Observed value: 1600 rpm
